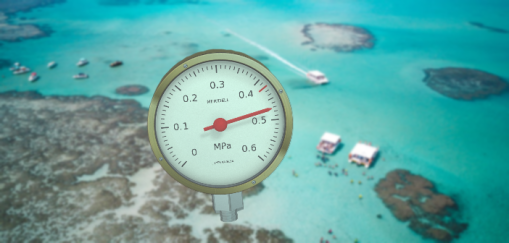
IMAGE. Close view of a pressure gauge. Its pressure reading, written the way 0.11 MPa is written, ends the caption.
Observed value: 0.47 MPa
